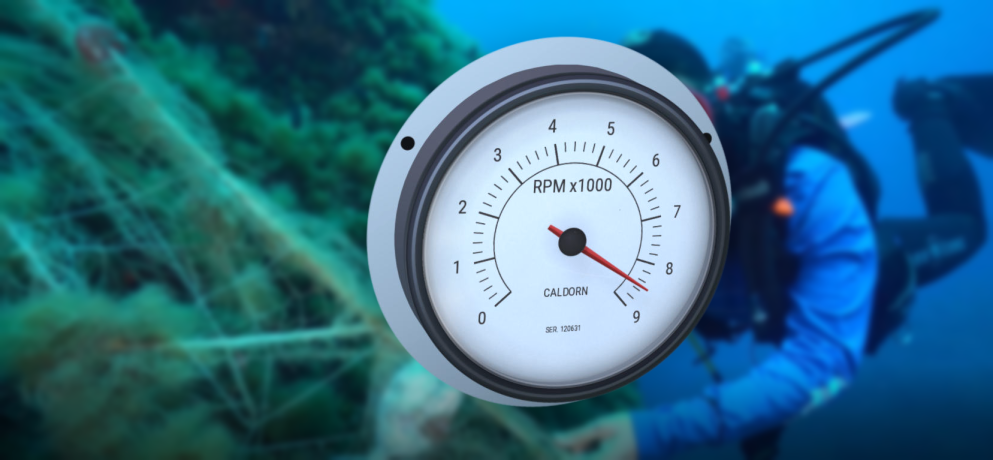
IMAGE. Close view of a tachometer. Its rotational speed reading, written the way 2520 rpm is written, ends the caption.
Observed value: 8500 rpm
